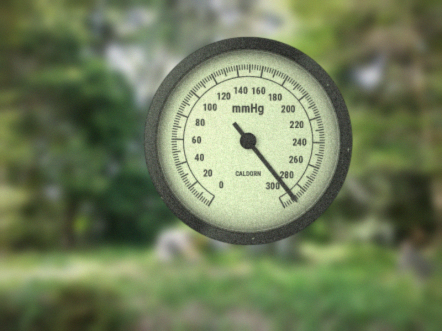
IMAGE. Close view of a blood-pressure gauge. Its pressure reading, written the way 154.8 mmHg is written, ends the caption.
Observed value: 290 mmHg
